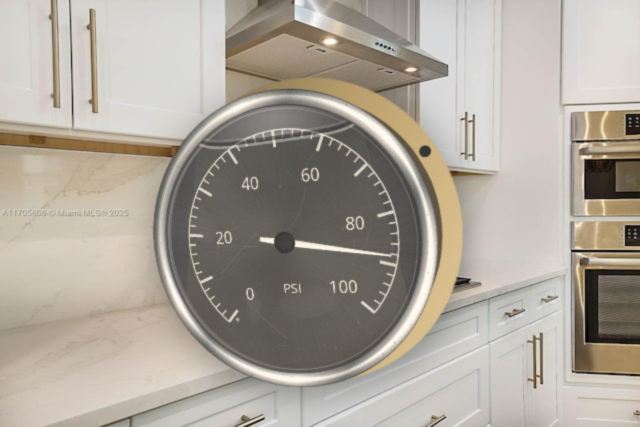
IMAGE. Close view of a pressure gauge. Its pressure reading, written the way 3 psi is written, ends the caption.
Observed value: 88 psi
